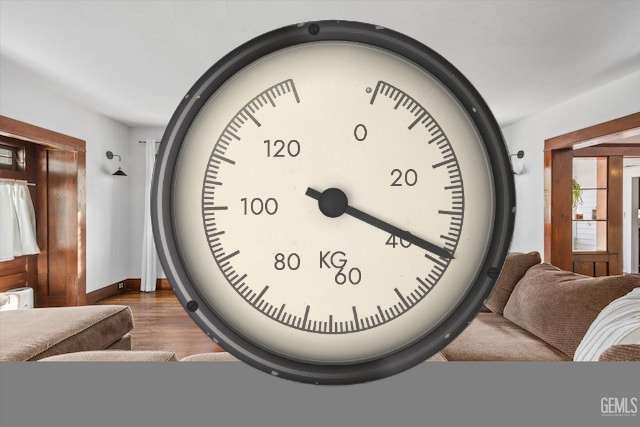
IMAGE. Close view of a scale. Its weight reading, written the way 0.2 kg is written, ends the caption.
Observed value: 38 kg
